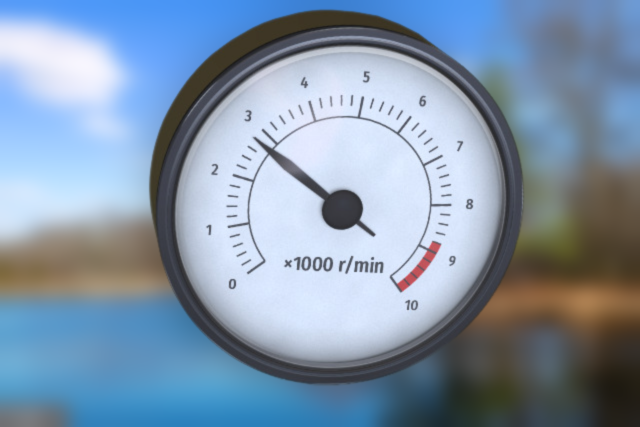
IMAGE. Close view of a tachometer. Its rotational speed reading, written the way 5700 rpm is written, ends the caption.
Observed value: 2800 rpm
